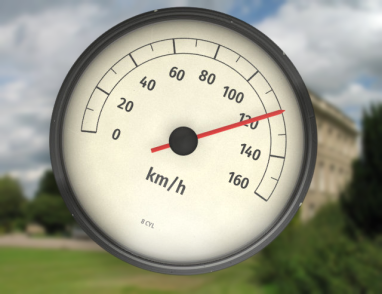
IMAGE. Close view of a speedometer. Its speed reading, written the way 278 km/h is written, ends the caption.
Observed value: 120 km/h
